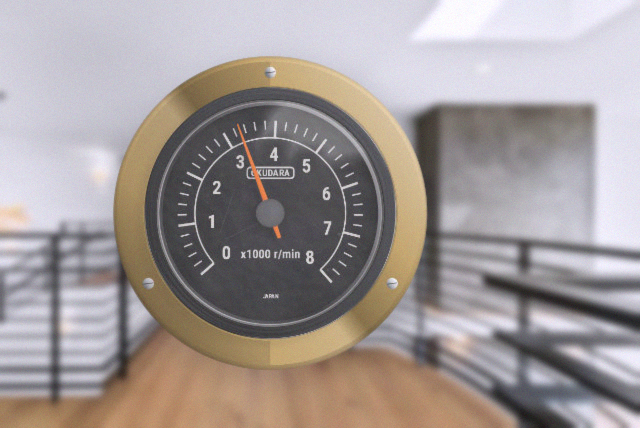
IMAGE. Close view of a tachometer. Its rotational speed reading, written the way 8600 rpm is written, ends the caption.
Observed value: 3300 rpm
